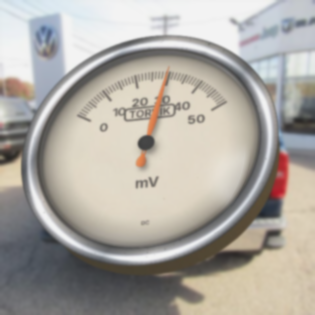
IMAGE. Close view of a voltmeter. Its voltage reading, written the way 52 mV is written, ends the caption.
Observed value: 30 mV
